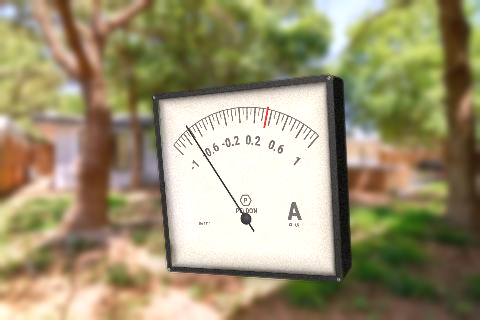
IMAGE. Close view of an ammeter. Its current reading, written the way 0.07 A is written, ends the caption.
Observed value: -0.7 A
